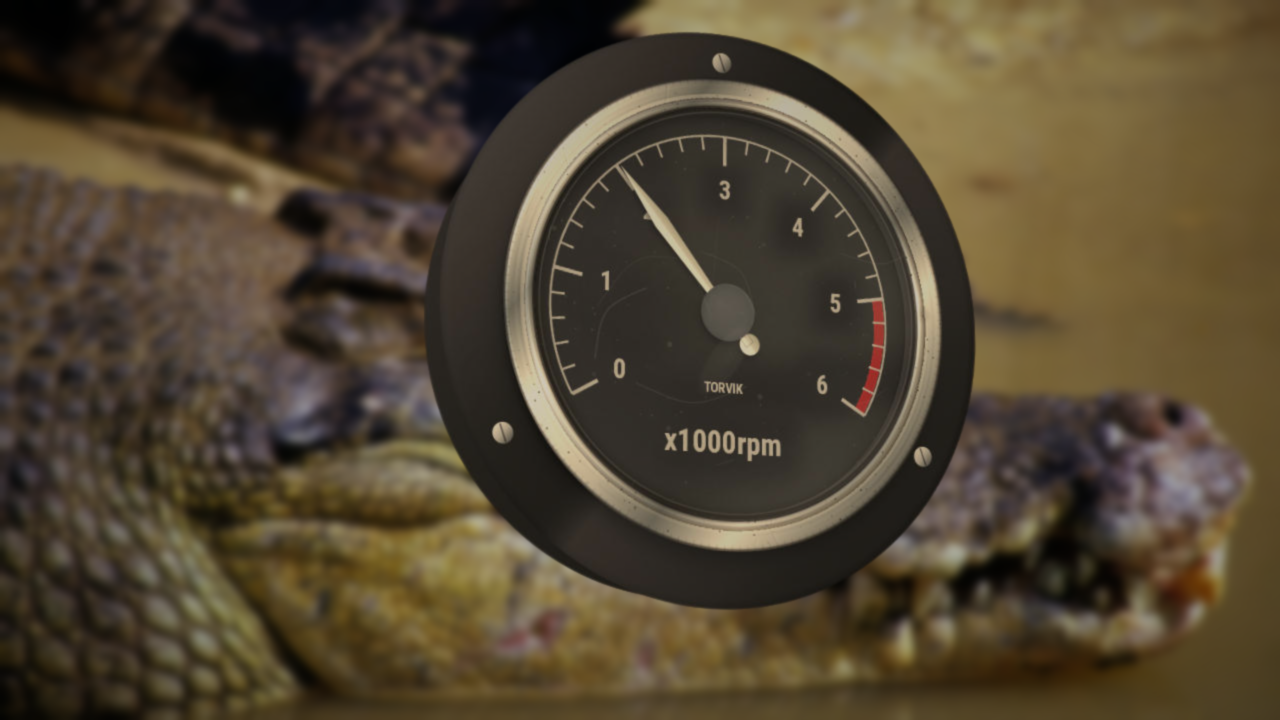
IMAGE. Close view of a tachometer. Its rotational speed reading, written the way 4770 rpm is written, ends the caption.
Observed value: 2000 rpm
